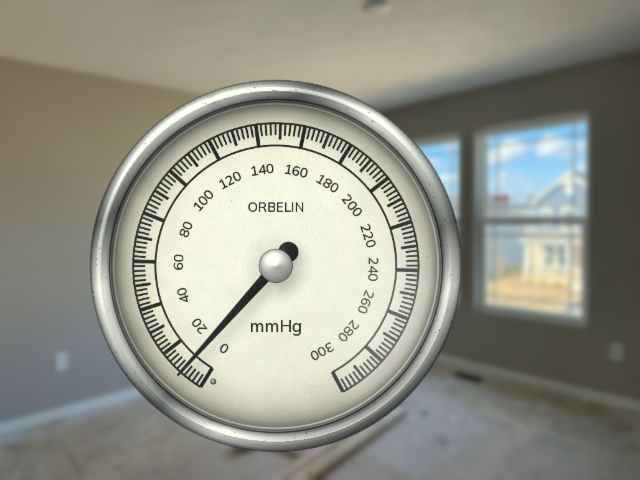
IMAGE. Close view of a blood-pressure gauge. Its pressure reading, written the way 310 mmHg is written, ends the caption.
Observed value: 10 mmHg
